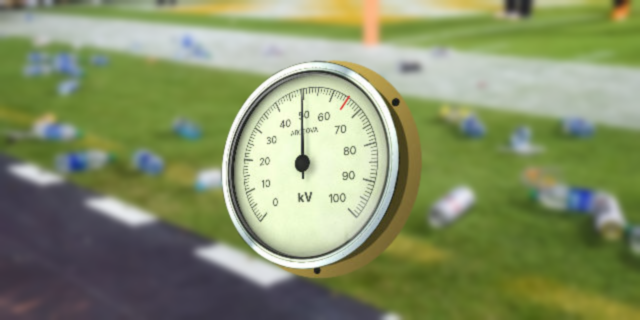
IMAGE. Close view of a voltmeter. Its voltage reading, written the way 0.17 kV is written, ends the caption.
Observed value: 50 kV
